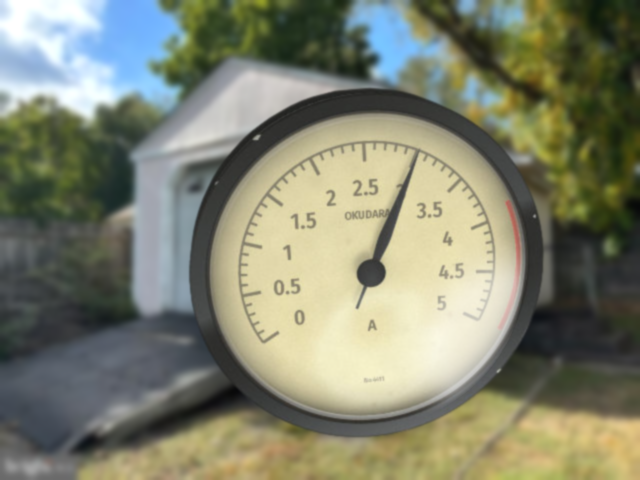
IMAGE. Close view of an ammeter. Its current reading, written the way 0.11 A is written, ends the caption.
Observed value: 3 A
